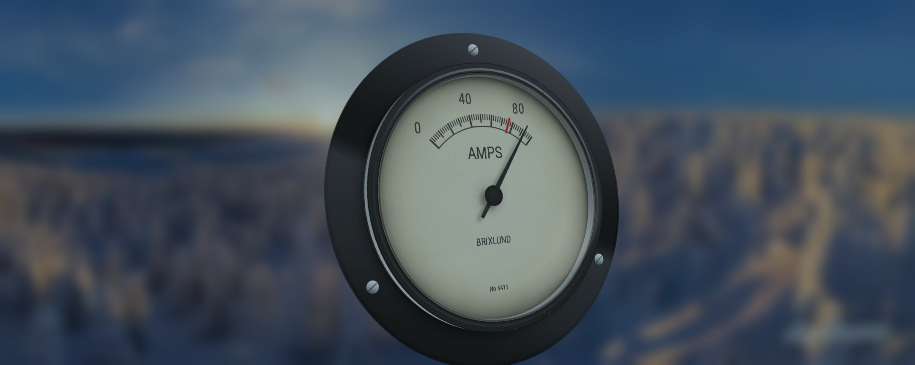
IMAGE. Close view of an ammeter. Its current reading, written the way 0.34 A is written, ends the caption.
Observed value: 90 A
